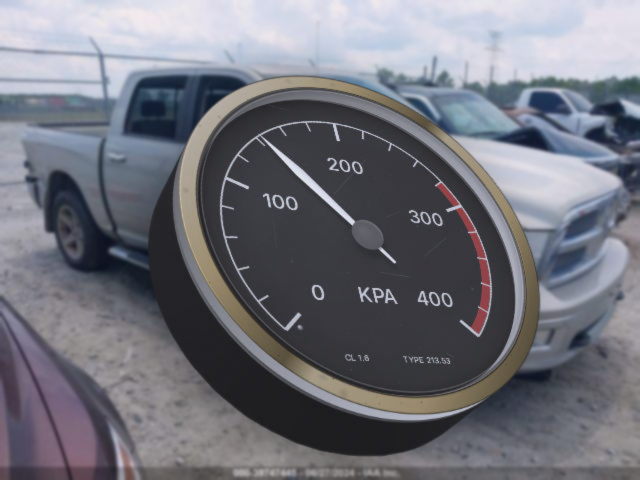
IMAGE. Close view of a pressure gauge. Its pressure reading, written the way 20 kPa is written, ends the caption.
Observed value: 140 kPa
